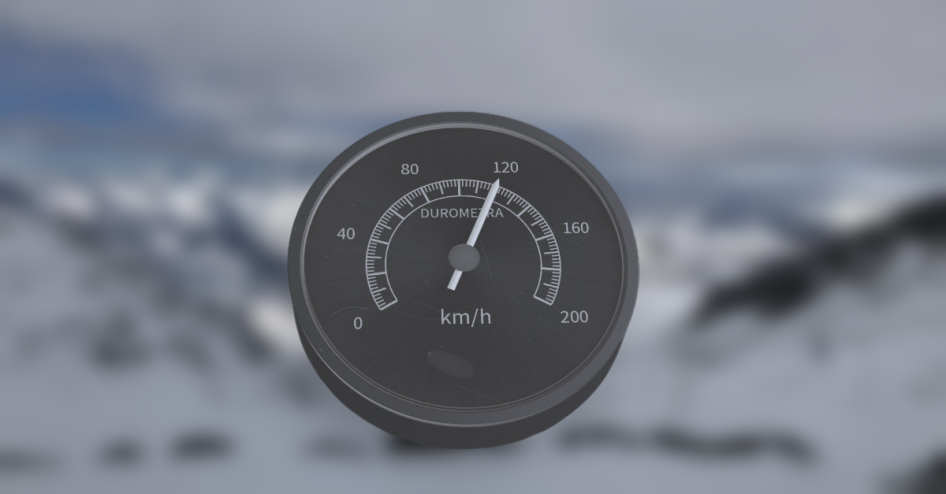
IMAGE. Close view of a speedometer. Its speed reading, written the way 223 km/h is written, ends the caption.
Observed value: 120 km/h
